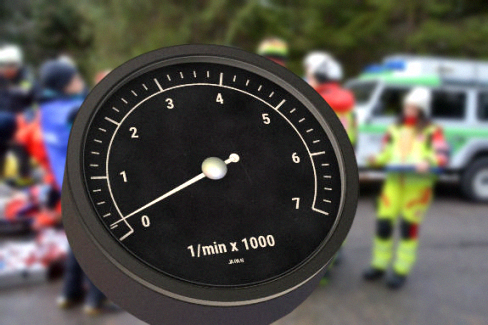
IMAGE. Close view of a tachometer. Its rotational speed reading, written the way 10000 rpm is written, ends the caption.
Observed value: 200 rpm
